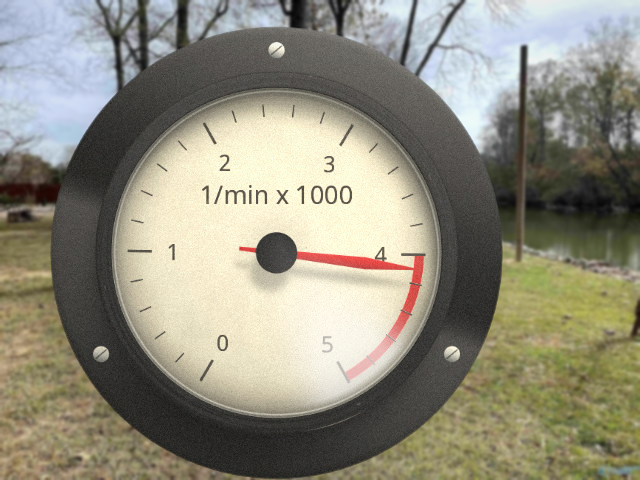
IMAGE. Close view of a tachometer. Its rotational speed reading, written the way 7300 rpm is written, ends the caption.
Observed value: 4100 rpm
